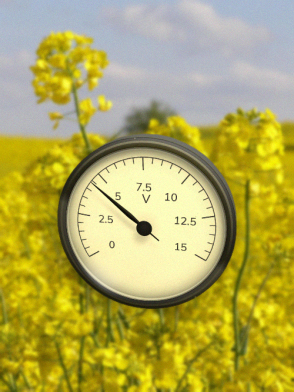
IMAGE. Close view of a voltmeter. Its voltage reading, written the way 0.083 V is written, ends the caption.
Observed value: 4.5 V
